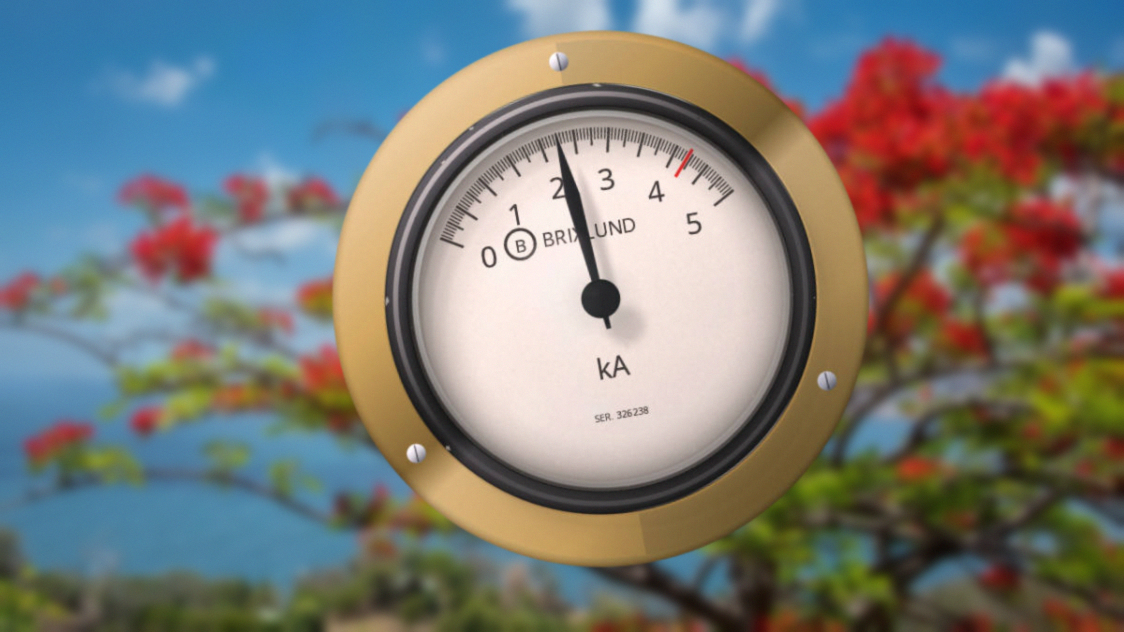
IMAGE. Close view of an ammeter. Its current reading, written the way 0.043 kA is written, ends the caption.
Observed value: 2.25 kA
